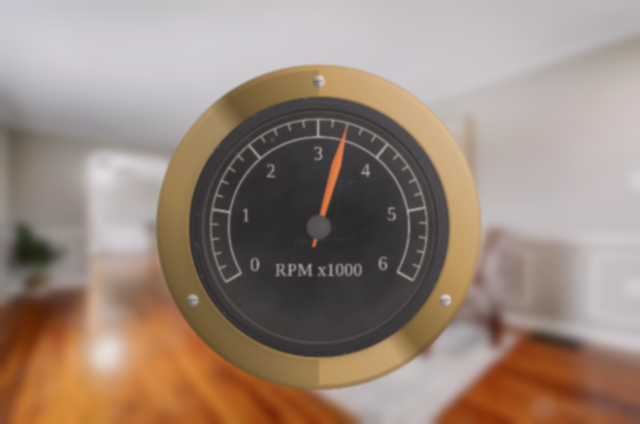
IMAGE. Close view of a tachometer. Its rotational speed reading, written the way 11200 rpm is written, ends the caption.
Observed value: 3400 rpm
